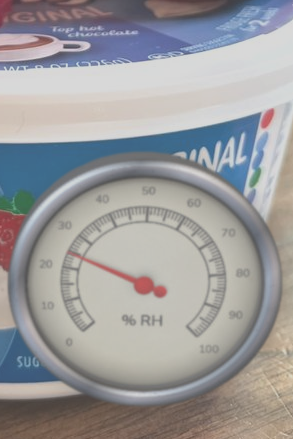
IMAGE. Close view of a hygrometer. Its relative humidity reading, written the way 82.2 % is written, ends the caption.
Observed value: 25 %
